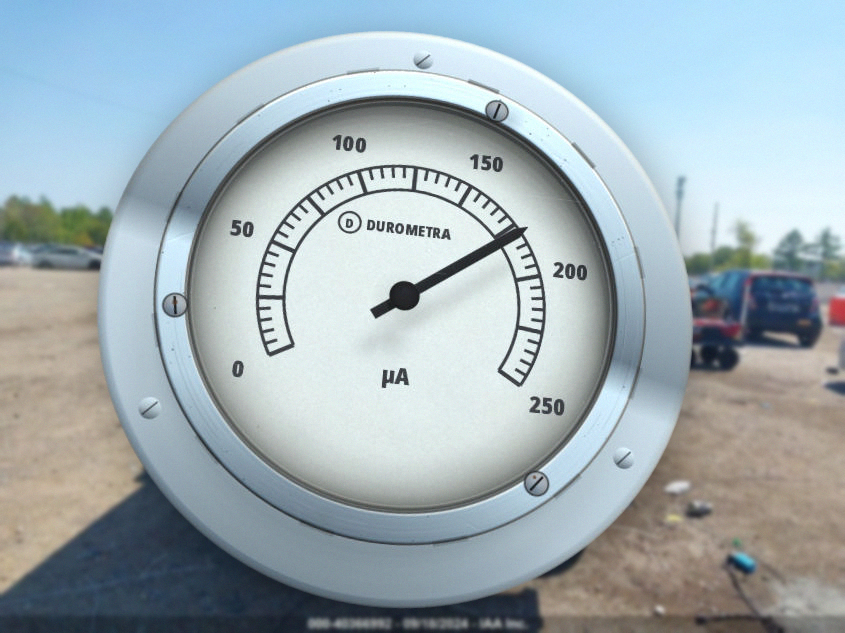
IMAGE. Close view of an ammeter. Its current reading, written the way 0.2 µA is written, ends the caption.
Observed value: 180 µA
